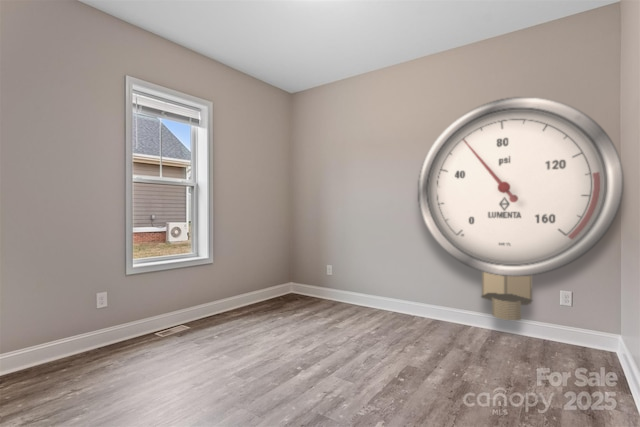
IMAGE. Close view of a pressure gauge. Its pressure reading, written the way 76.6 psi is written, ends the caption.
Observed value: 60 psi
